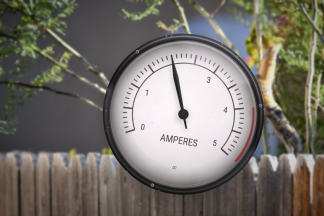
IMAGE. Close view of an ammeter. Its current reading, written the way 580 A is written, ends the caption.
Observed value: 2 A
